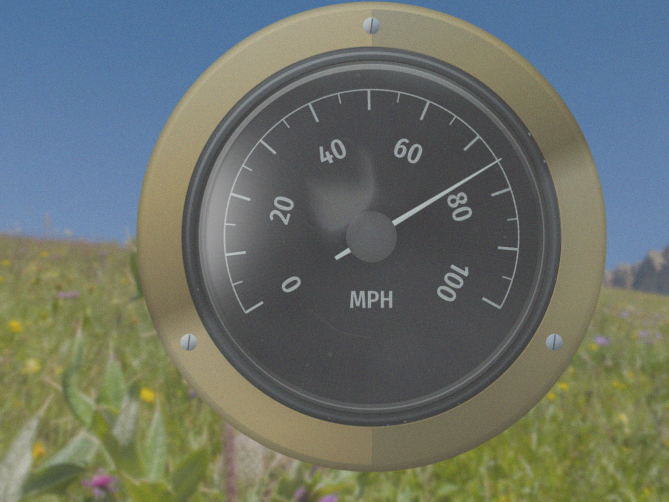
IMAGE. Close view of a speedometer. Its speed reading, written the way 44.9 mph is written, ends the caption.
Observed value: 75 mph
